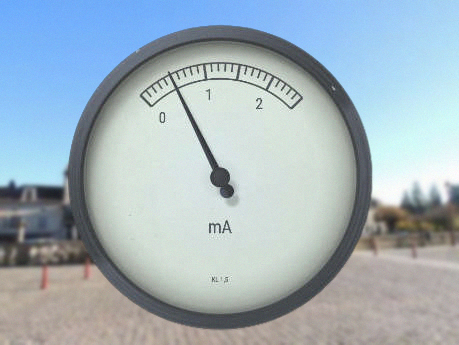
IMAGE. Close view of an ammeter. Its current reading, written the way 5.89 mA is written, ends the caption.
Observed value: 0.5 mA
